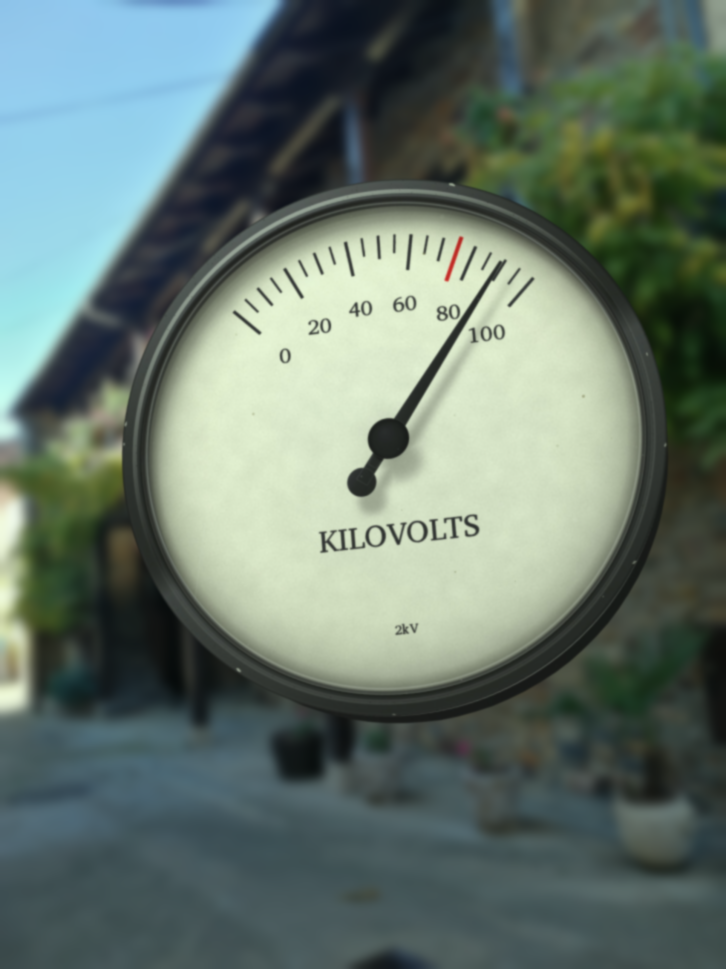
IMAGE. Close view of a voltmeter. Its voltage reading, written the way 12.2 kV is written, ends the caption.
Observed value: 90 kV
